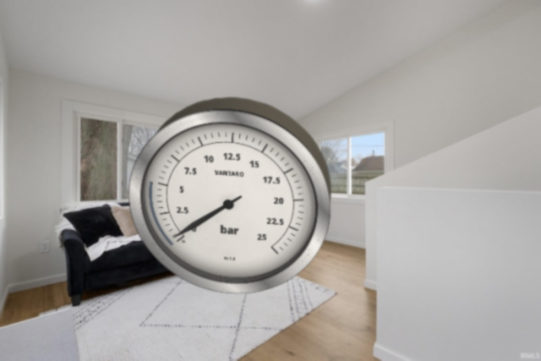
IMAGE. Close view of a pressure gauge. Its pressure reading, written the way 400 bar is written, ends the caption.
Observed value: 0.5 bar
